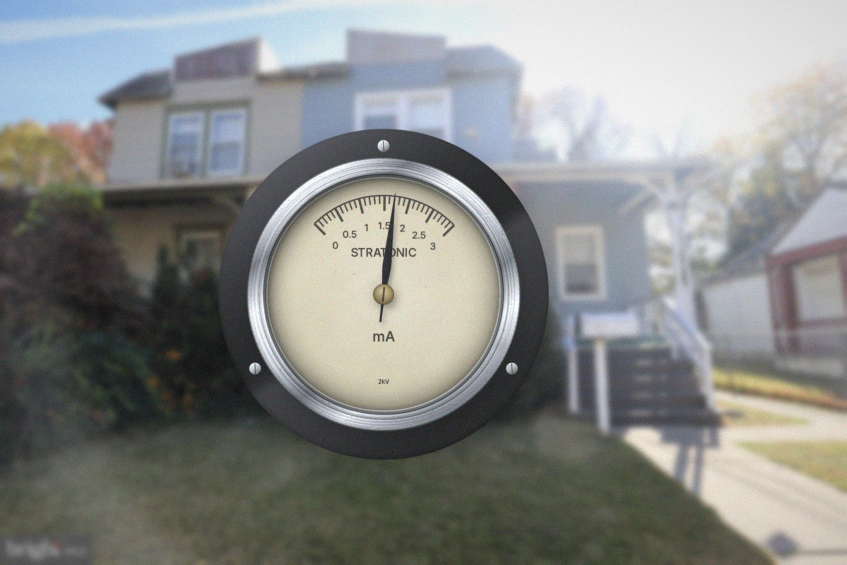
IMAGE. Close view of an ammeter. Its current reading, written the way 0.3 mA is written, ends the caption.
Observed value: 1.7 mA
